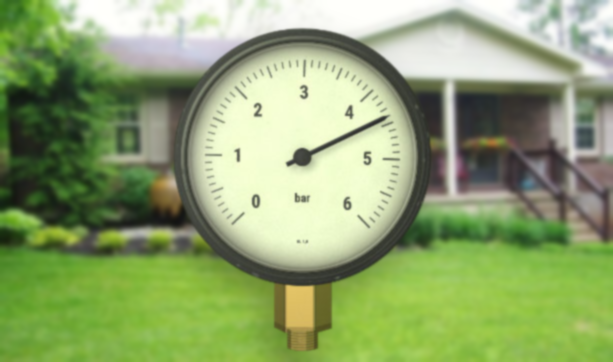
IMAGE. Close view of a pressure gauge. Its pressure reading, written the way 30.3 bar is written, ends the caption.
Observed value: 4.4 bar
